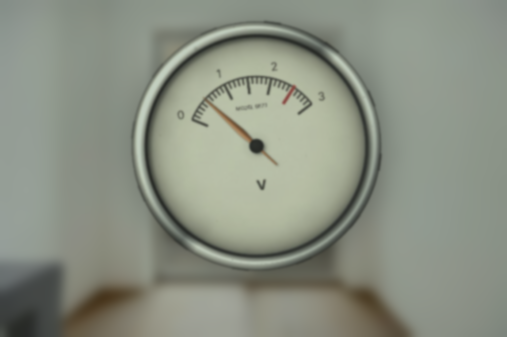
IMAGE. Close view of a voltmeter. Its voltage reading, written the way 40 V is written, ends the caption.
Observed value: 0.5 V
